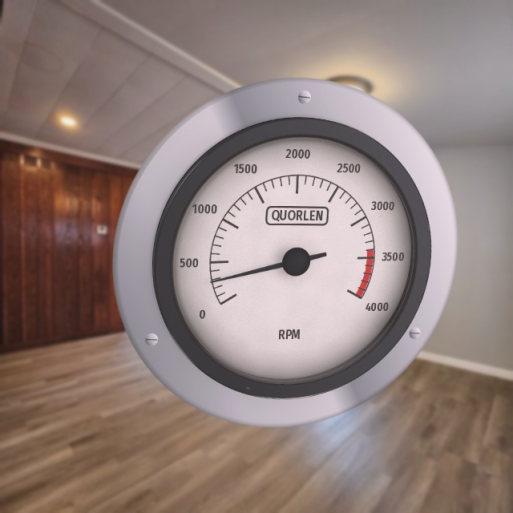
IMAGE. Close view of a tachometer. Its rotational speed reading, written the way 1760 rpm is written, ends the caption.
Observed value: 300 rpm
